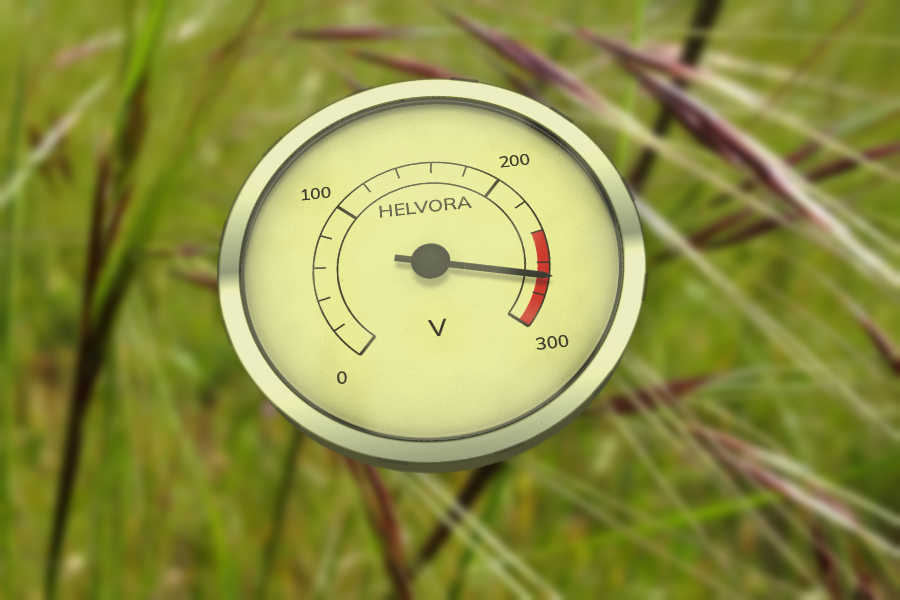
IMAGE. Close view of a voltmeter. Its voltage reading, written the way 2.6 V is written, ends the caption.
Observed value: 270 V
